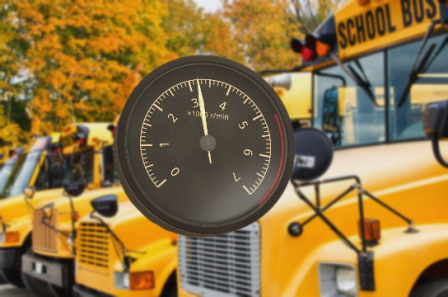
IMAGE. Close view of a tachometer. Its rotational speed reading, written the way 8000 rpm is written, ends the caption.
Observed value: 3200 rpm
